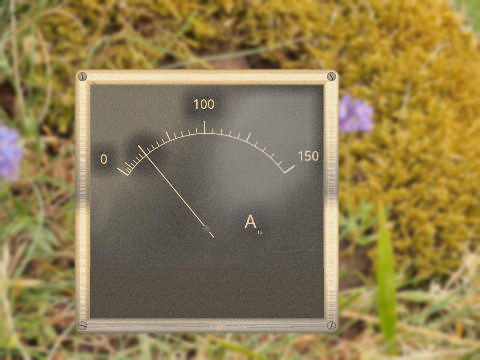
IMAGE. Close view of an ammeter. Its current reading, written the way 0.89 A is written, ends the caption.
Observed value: 50 A
